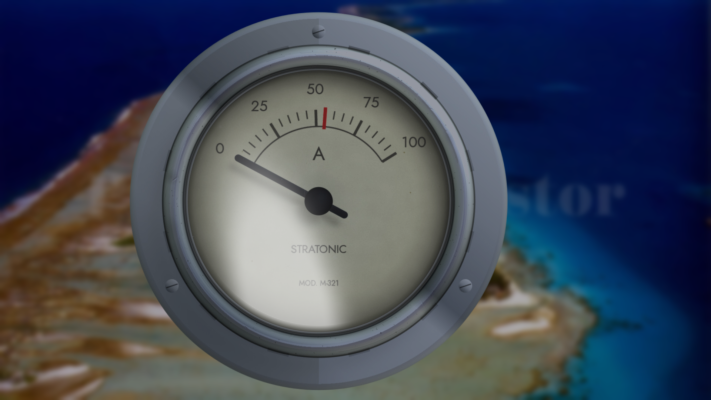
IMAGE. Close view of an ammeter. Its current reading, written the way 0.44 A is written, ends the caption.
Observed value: 0 A
